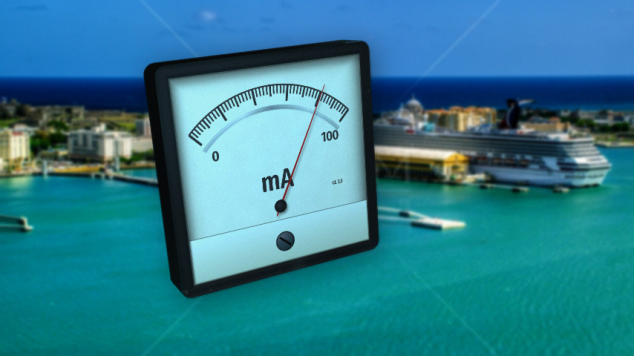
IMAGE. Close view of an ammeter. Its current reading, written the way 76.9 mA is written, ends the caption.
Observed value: 80 mA
